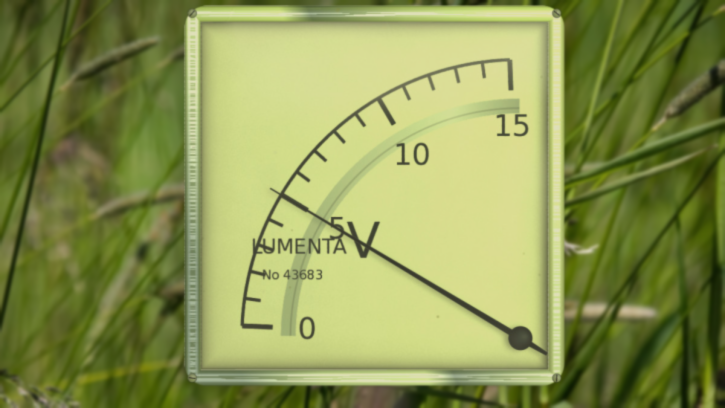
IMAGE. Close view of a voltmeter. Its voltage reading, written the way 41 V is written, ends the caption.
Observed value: 5 V
